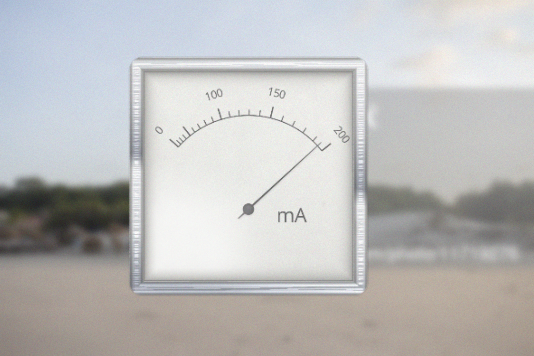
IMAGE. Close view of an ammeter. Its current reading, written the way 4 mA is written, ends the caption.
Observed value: 195 mA
